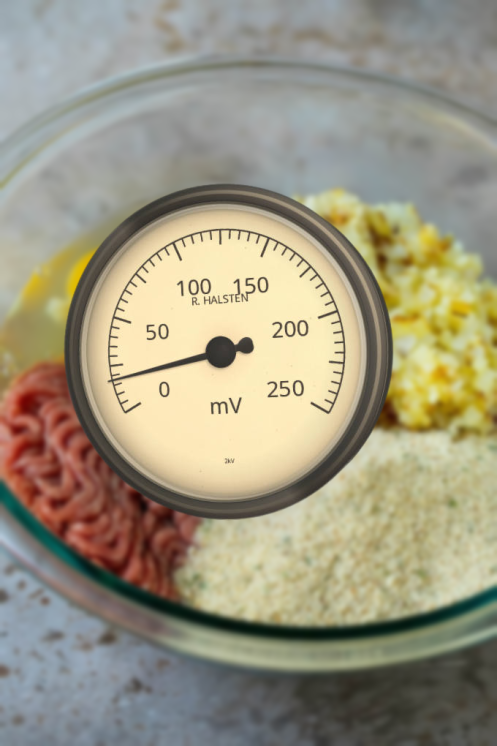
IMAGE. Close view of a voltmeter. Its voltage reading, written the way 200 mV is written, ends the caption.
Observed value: 17.5 mV
